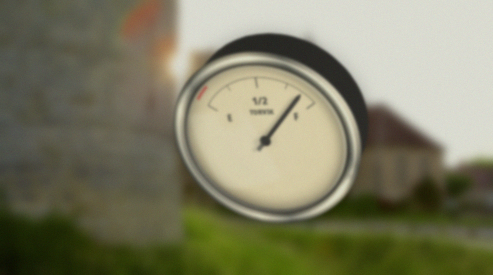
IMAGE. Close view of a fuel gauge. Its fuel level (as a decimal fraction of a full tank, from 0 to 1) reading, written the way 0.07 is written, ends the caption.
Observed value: 0.875
